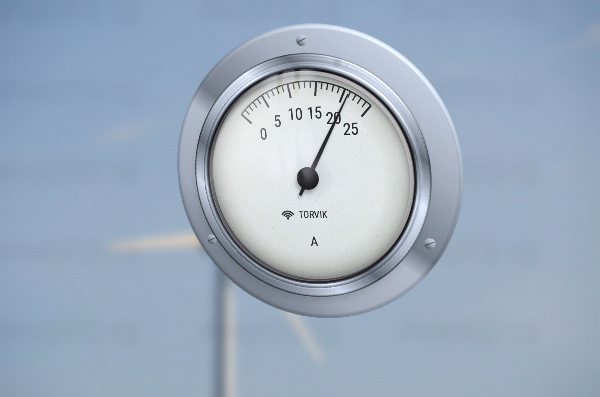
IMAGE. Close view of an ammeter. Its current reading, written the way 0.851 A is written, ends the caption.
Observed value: 21 A
